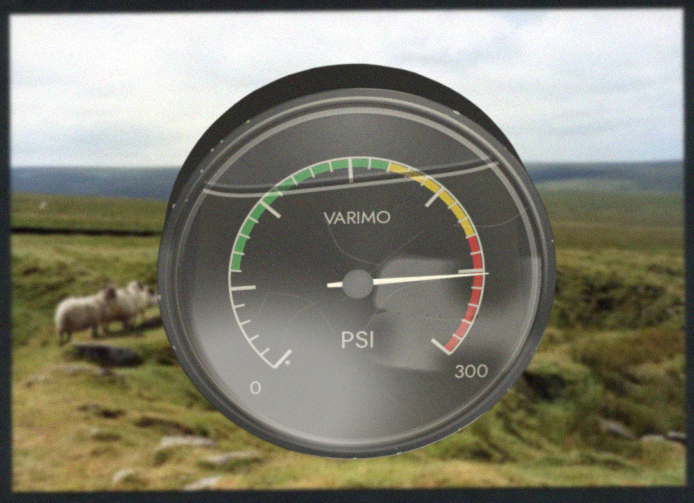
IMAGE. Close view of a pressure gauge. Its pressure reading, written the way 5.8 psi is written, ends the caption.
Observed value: 250 psi
